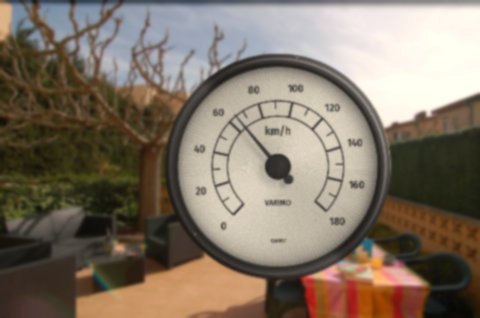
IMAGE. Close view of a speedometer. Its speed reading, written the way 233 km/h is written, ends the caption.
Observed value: 65 km/h
